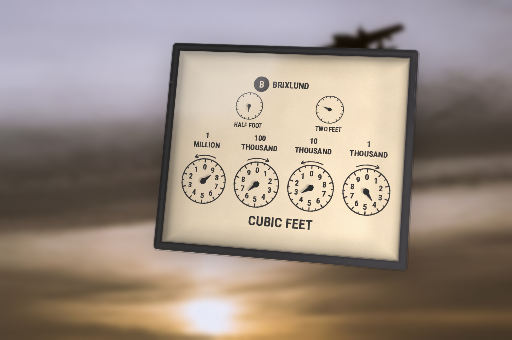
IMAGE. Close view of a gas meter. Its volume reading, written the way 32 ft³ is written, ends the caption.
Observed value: 863400 ft³
